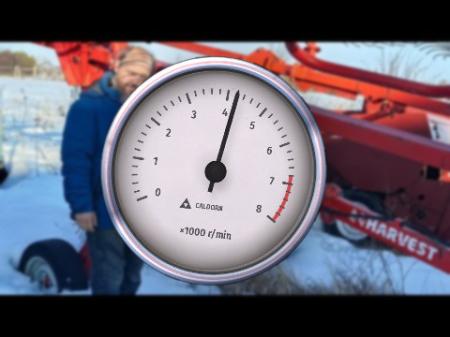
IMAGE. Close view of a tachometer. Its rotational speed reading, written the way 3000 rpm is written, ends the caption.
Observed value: 4200 rpm
